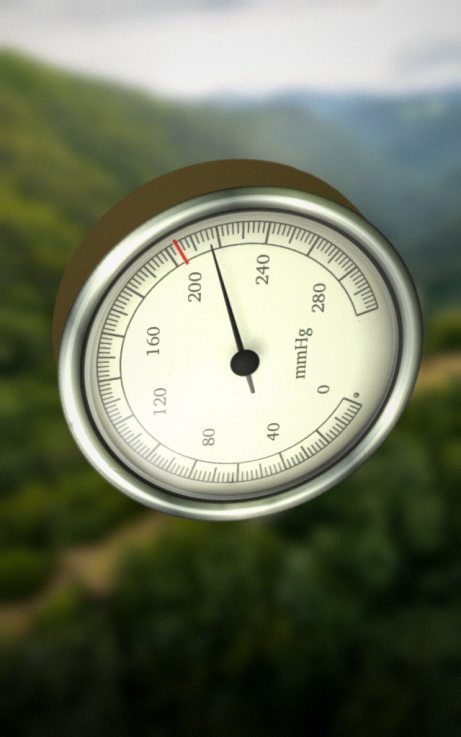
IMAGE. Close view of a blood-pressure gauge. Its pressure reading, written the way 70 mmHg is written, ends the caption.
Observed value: 216 mmHg
